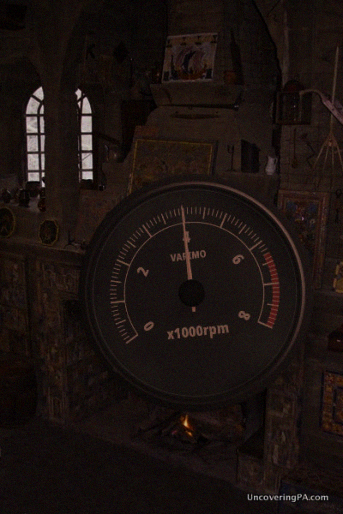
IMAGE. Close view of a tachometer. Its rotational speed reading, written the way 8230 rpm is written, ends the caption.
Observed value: 4000 rpm
